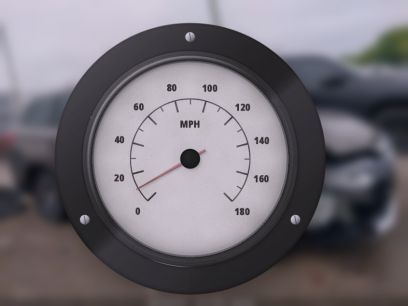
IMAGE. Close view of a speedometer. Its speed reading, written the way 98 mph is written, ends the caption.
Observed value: 10 mph
